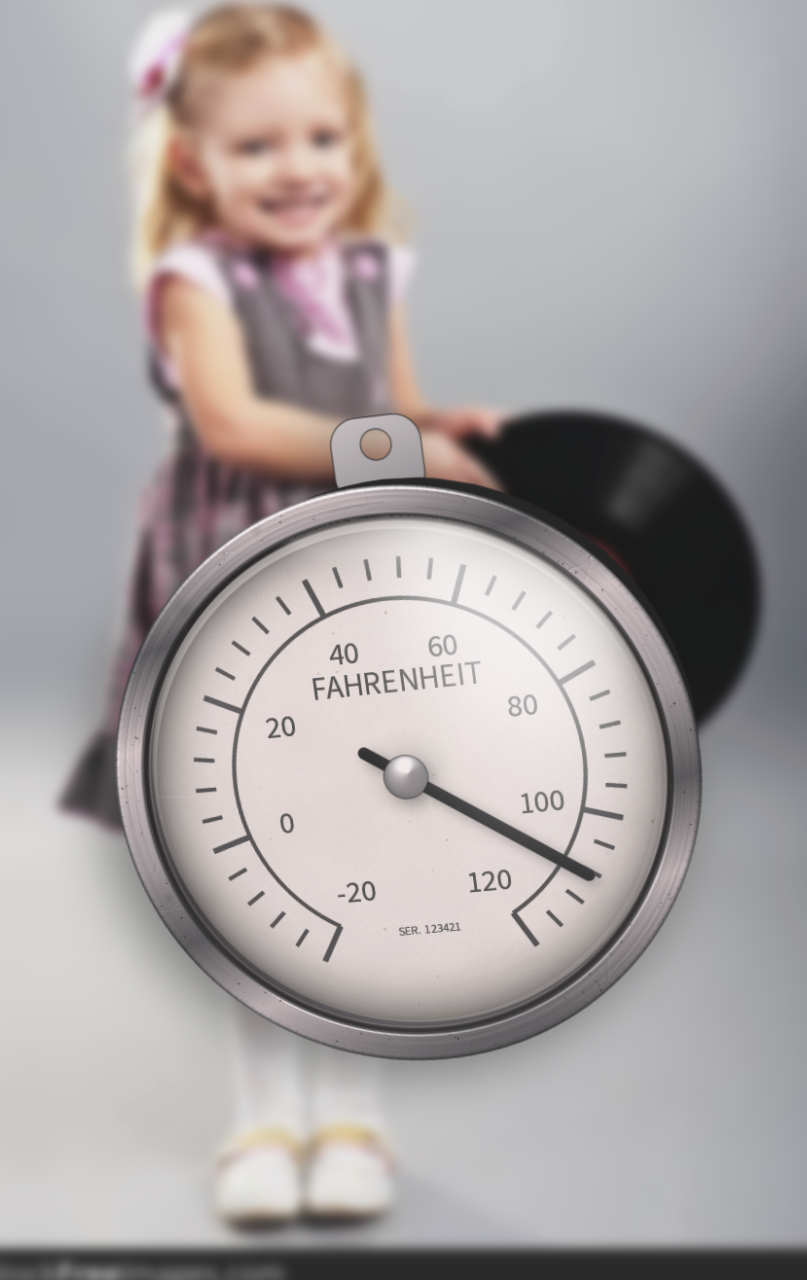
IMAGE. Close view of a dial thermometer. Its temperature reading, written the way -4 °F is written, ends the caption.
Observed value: 108 °F
